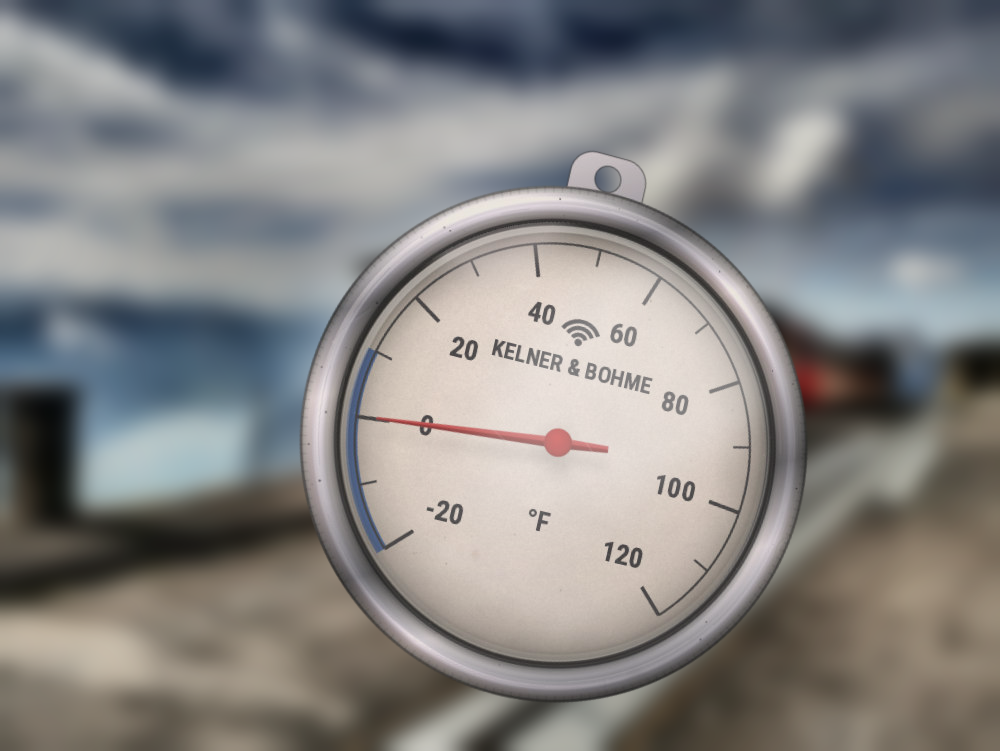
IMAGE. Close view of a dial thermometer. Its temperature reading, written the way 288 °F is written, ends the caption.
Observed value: 0 °F
